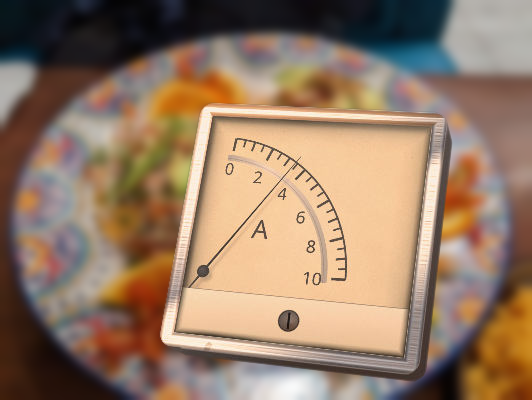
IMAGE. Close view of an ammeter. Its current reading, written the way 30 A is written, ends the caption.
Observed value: 3.5 A
